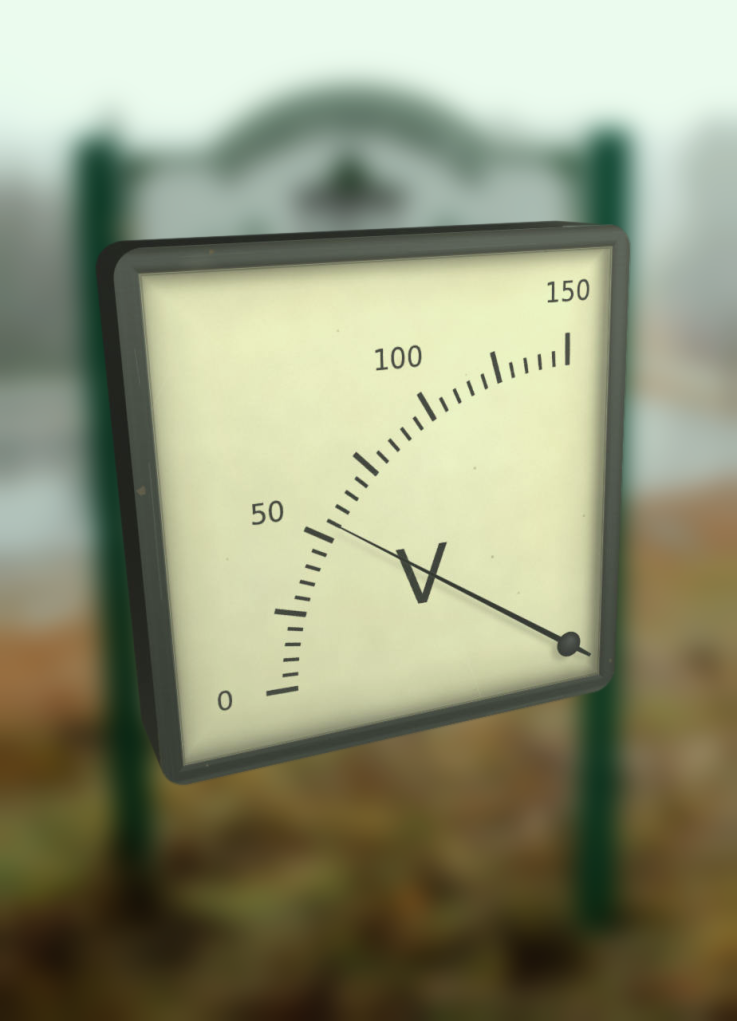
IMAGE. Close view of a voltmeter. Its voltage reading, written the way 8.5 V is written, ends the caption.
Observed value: 55 V
